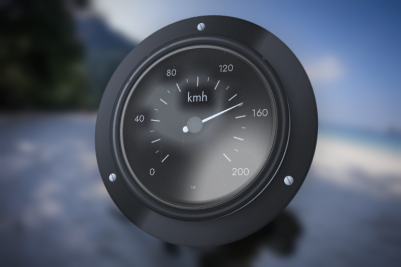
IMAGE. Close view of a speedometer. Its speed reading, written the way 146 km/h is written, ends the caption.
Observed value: 150 km/h
